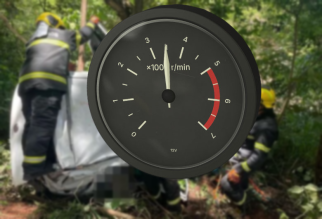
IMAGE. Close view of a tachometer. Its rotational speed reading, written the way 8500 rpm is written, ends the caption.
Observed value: 3500 rpm
